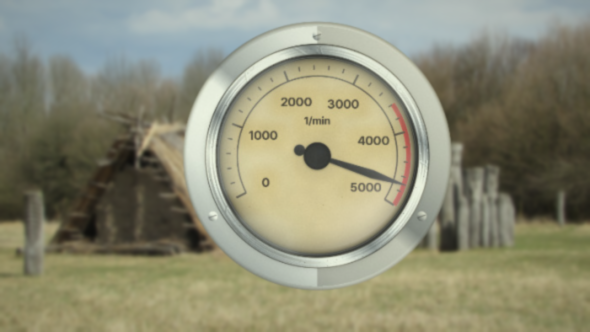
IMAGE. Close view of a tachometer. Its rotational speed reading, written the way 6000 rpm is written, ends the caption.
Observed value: 4700 rpm
